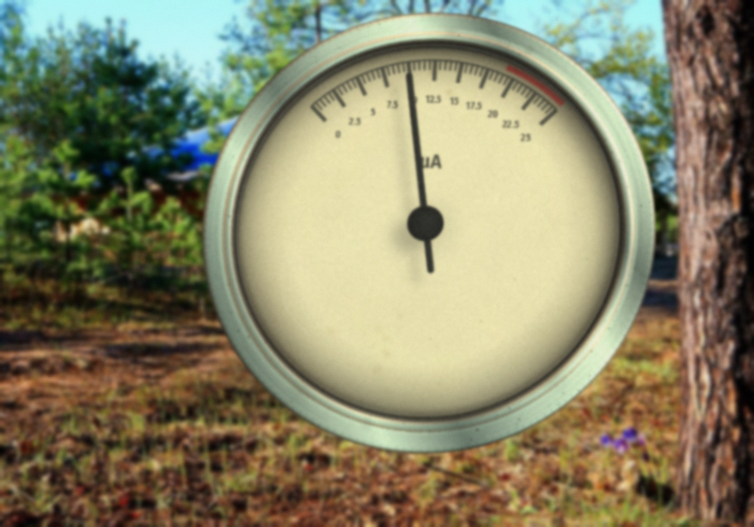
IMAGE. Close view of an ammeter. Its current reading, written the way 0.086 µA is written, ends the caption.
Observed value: 10 µA
